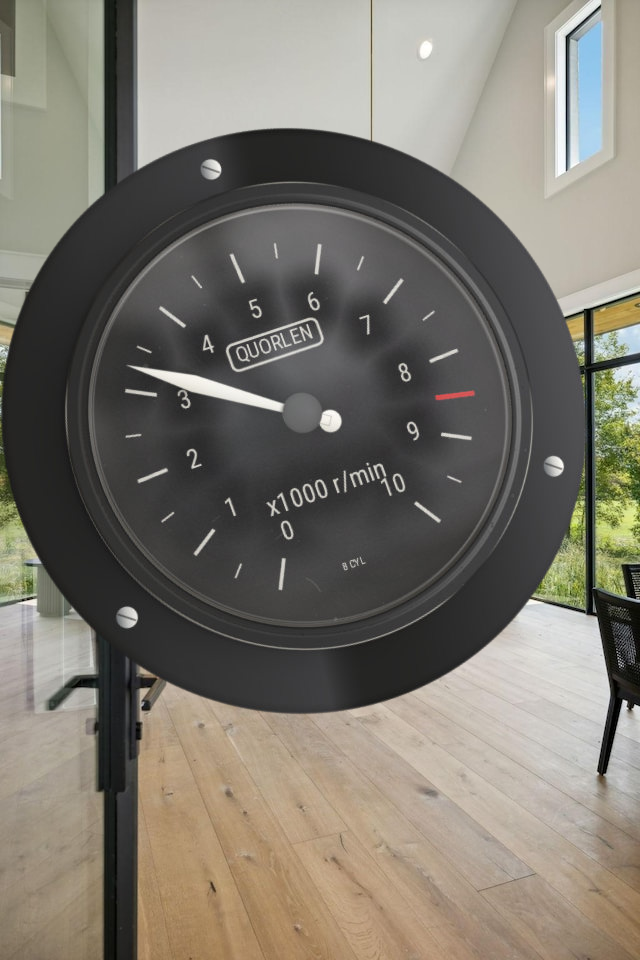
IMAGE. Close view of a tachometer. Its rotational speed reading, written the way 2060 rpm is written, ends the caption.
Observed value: 3250 rpm
